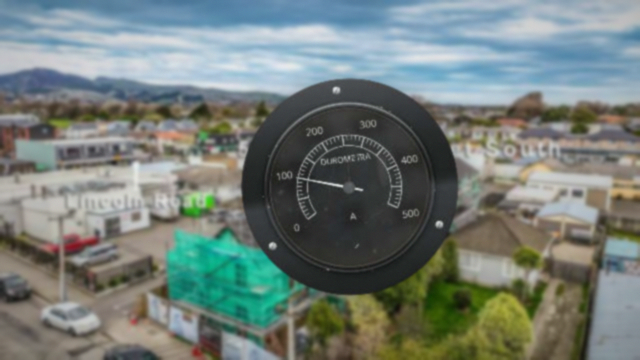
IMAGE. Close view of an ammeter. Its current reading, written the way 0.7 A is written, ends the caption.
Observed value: 100 A
